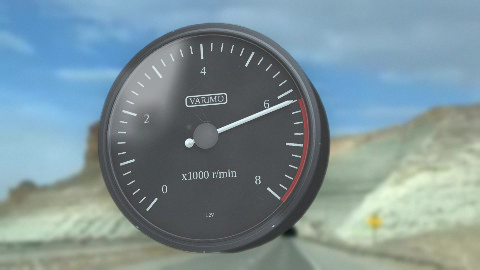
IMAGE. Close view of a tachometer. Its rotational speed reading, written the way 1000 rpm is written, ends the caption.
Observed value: 6200 rpm
